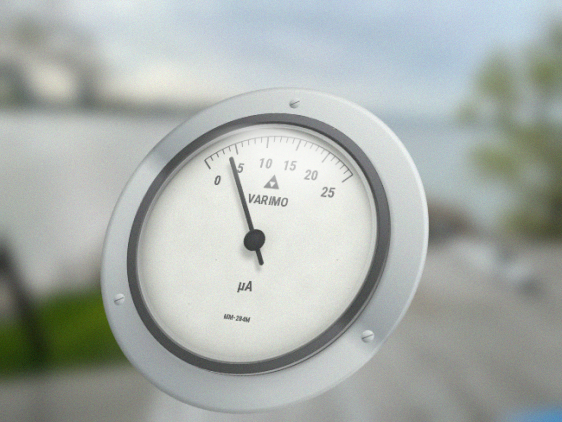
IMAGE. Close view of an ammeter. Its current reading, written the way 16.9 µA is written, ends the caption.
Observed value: 4 µA
